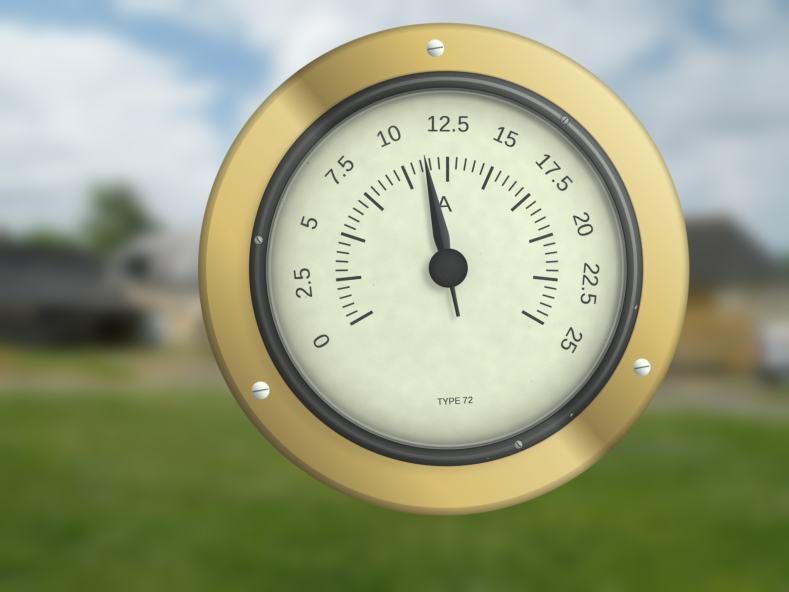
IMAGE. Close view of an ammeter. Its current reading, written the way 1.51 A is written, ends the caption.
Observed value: 11.25 A
